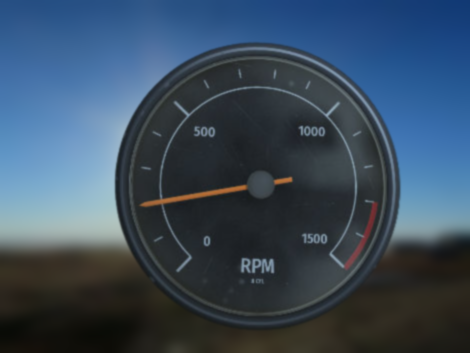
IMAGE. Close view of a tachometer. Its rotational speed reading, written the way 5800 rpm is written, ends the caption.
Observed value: 200 rpm
